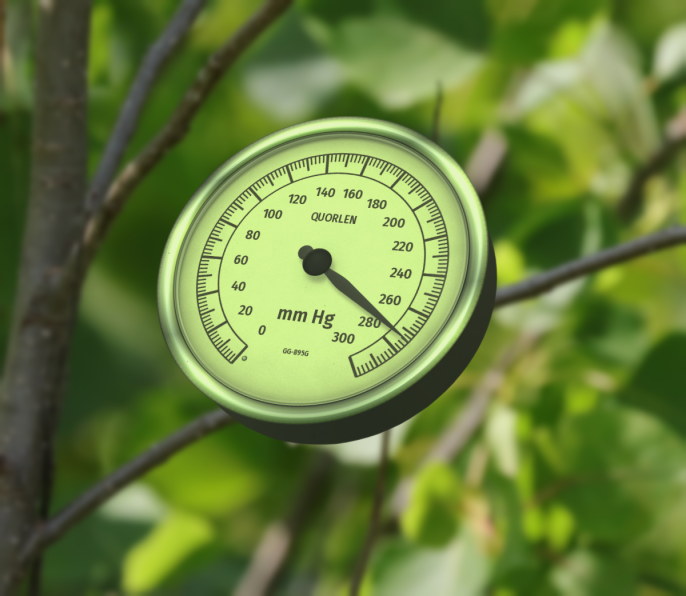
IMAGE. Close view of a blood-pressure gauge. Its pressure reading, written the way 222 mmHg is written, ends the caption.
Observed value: 274 mmHg
